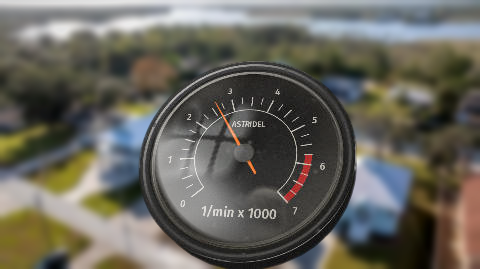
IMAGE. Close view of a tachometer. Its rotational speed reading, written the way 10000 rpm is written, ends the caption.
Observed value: 2625 rpm
